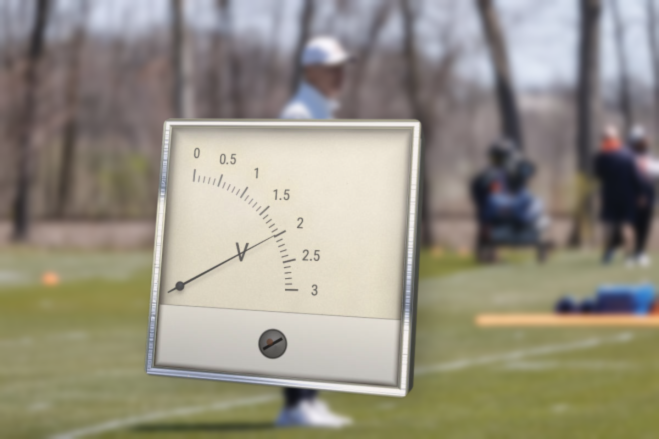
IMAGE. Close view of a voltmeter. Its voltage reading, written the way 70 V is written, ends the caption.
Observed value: 2 V
